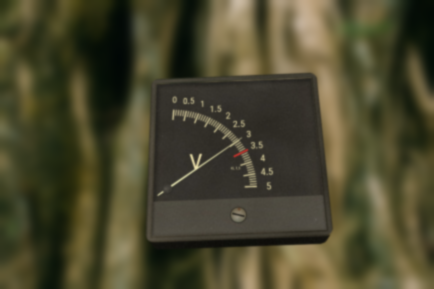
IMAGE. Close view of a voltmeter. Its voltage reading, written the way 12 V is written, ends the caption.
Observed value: 3 V
